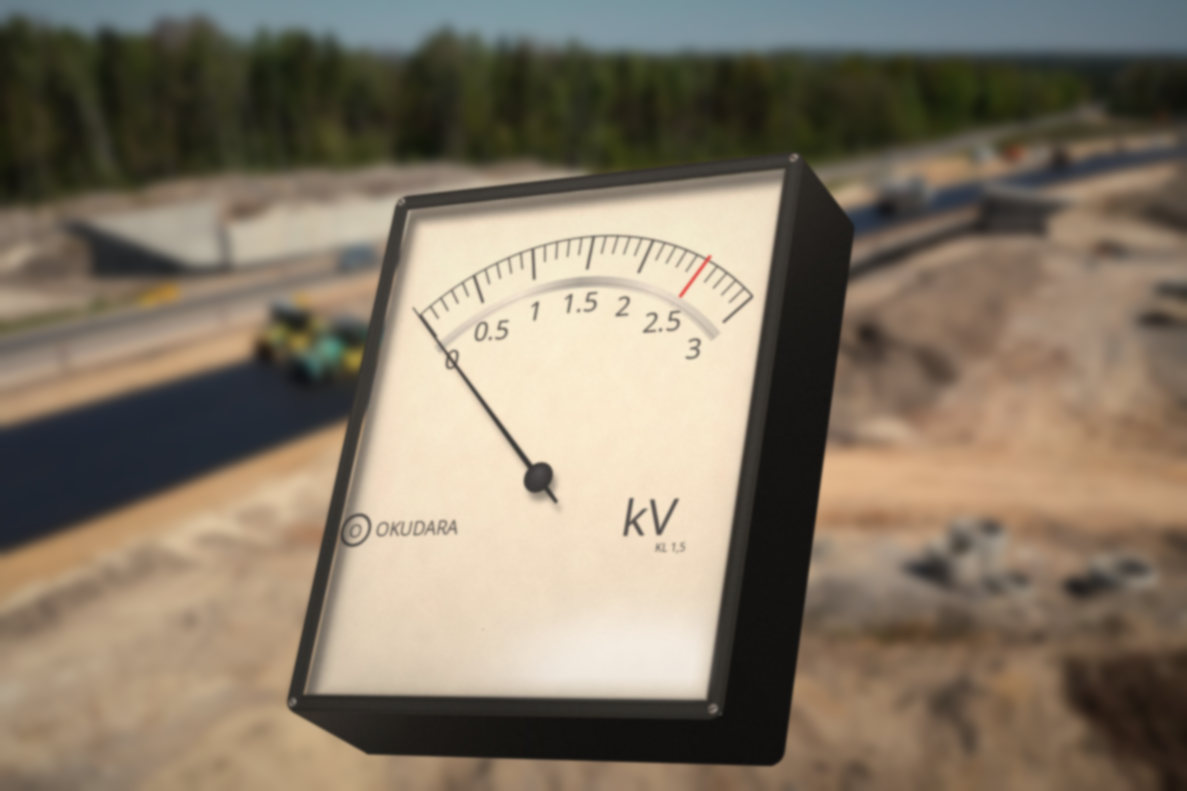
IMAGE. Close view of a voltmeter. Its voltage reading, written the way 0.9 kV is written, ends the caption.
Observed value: 0 kV
